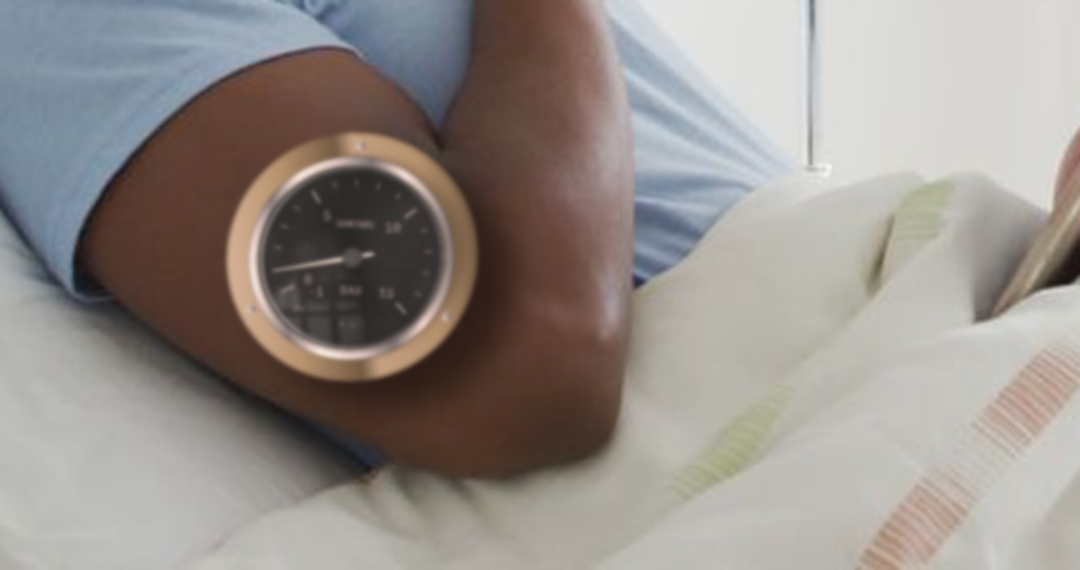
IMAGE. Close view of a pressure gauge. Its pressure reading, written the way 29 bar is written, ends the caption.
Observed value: 1 bar
